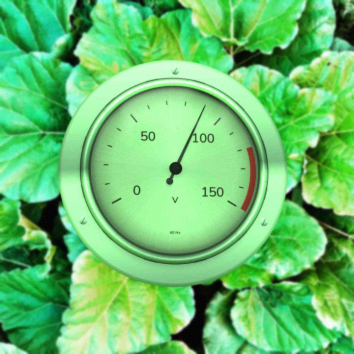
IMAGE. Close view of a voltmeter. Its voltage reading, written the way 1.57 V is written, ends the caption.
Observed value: 90 V
